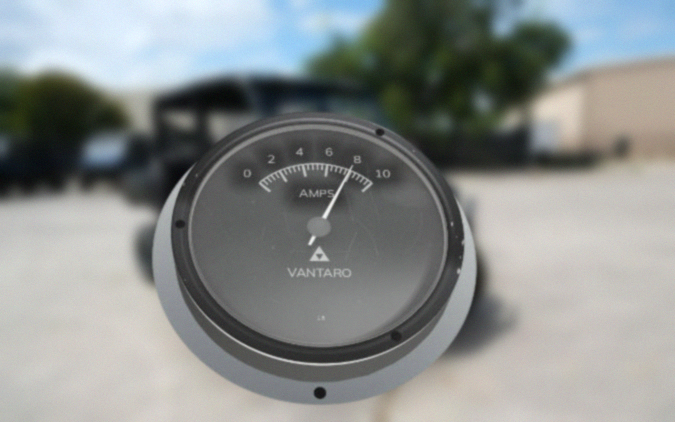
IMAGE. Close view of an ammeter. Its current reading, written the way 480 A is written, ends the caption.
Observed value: 8 A
